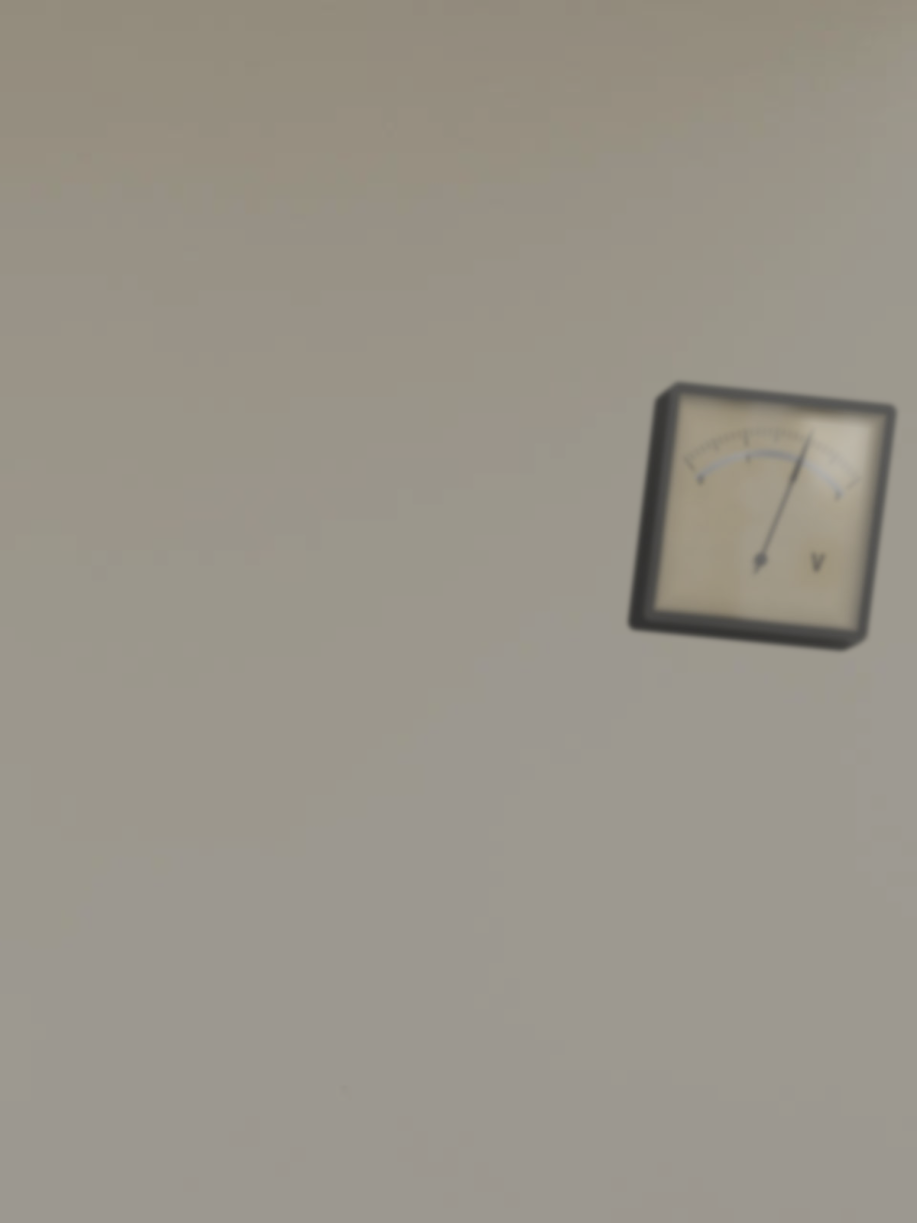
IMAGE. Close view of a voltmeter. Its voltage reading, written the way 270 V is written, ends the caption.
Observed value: 2 V
